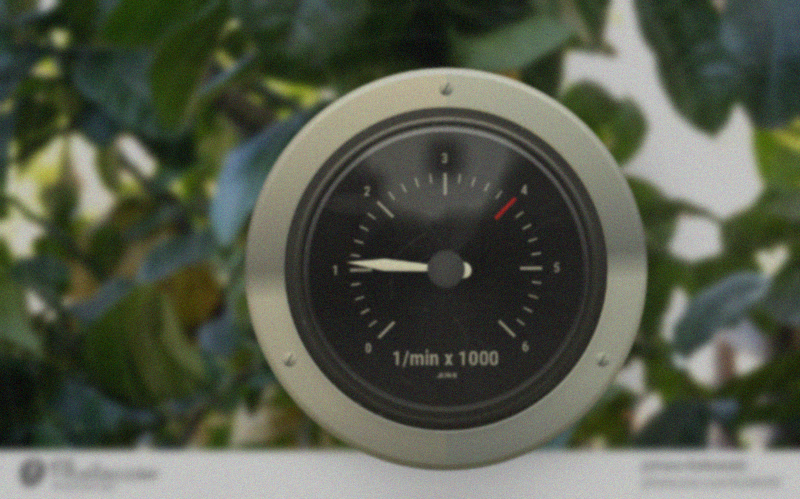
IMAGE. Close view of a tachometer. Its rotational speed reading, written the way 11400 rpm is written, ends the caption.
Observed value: 1100 rpm
